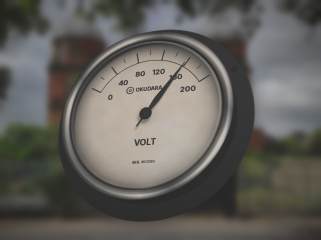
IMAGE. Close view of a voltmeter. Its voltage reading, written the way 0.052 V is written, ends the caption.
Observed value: 160 V
